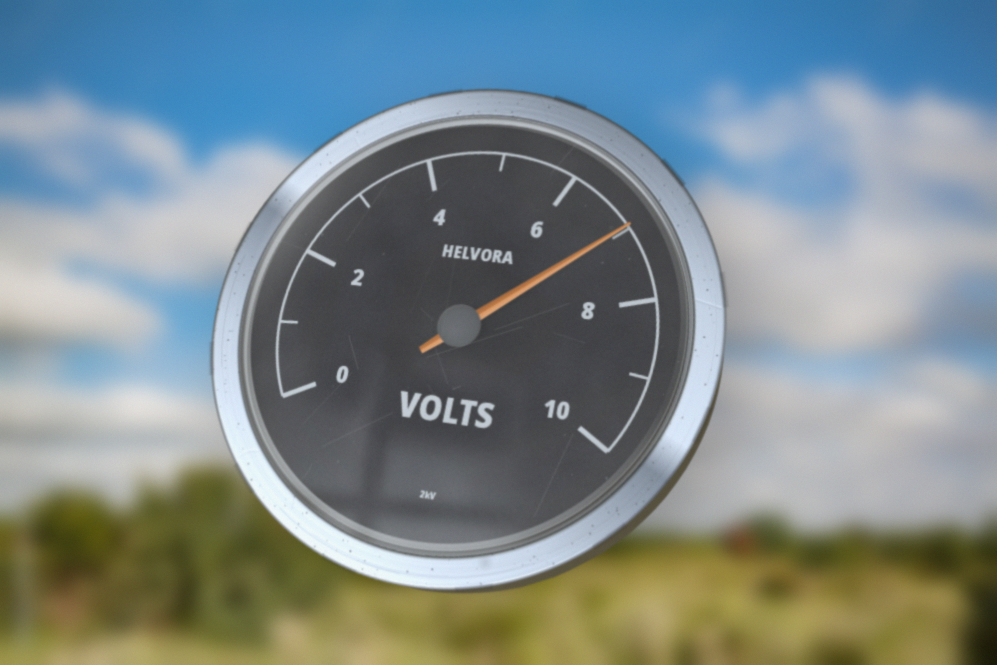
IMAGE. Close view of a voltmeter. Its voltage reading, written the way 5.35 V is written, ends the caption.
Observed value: 7 V
